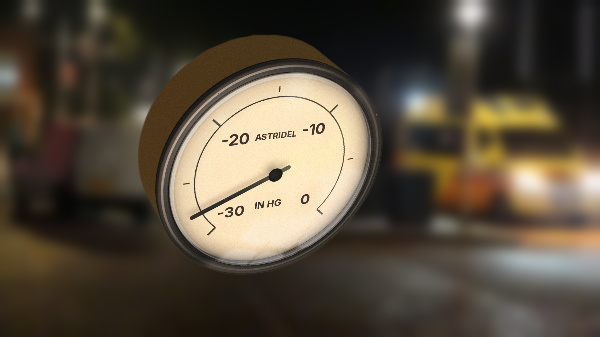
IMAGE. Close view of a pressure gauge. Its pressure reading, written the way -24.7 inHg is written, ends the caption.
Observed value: -27.5 inHg
